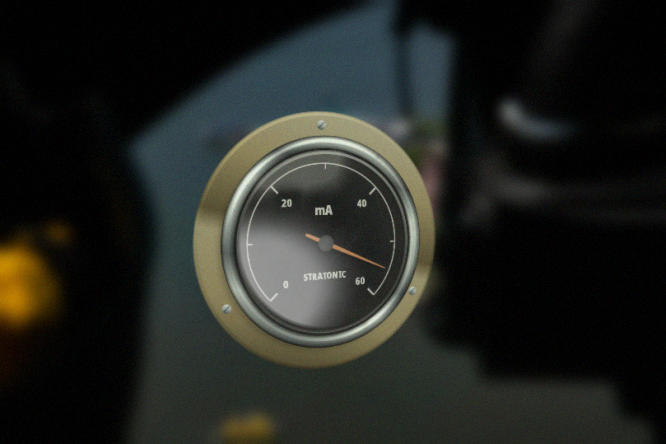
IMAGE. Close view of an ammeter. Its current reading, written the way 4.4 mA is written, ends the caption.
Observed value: 55 mA
